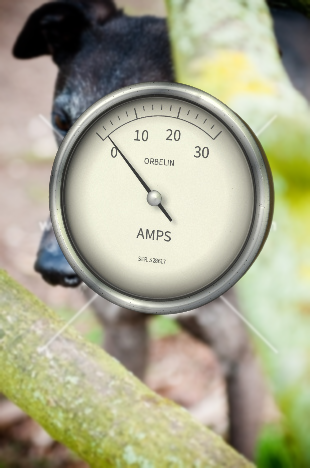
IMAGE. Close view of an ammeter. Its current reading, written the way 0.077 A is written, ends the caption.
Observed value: 2 A
